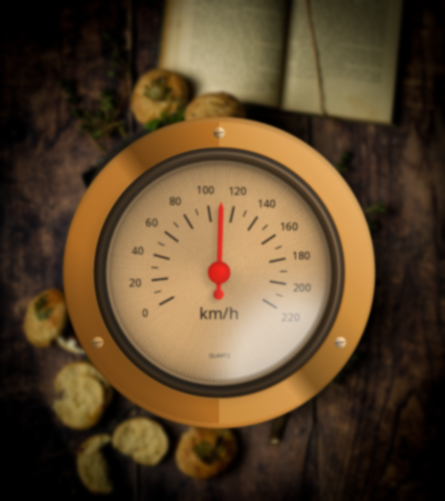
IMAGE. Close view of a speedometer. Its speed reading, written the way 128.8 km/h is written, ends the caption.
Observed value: 110 km/h
